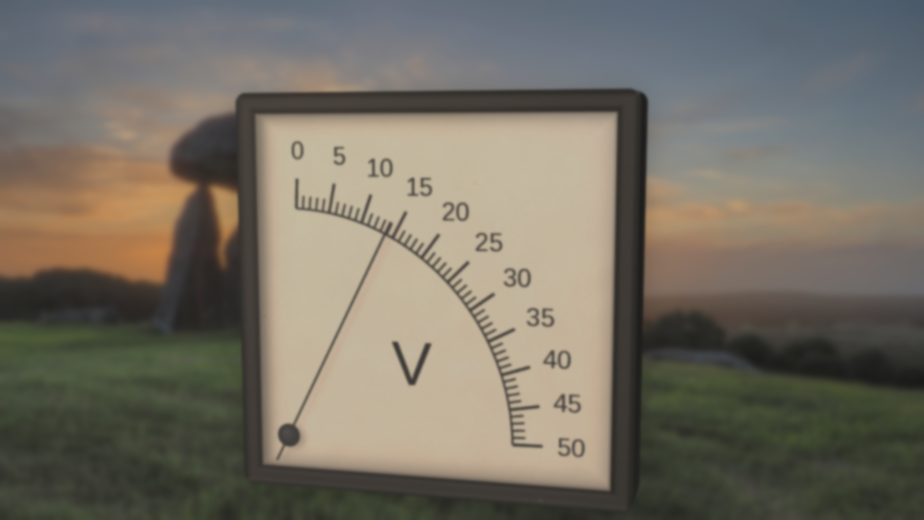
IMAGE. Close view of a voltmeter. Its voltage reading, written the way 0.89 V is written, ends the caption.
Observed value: 14 V
